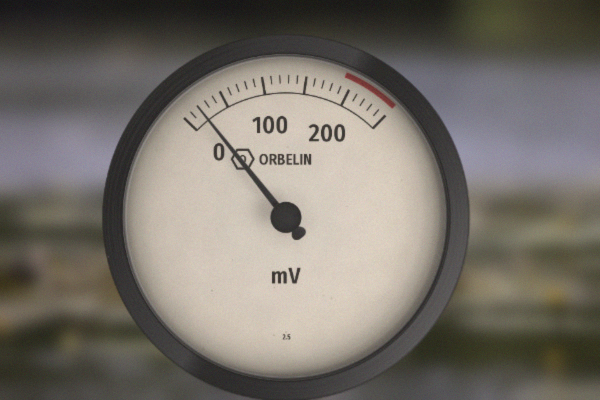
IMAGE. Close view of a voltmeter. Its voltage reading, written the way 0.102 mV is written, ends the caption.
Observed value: 20 mV
